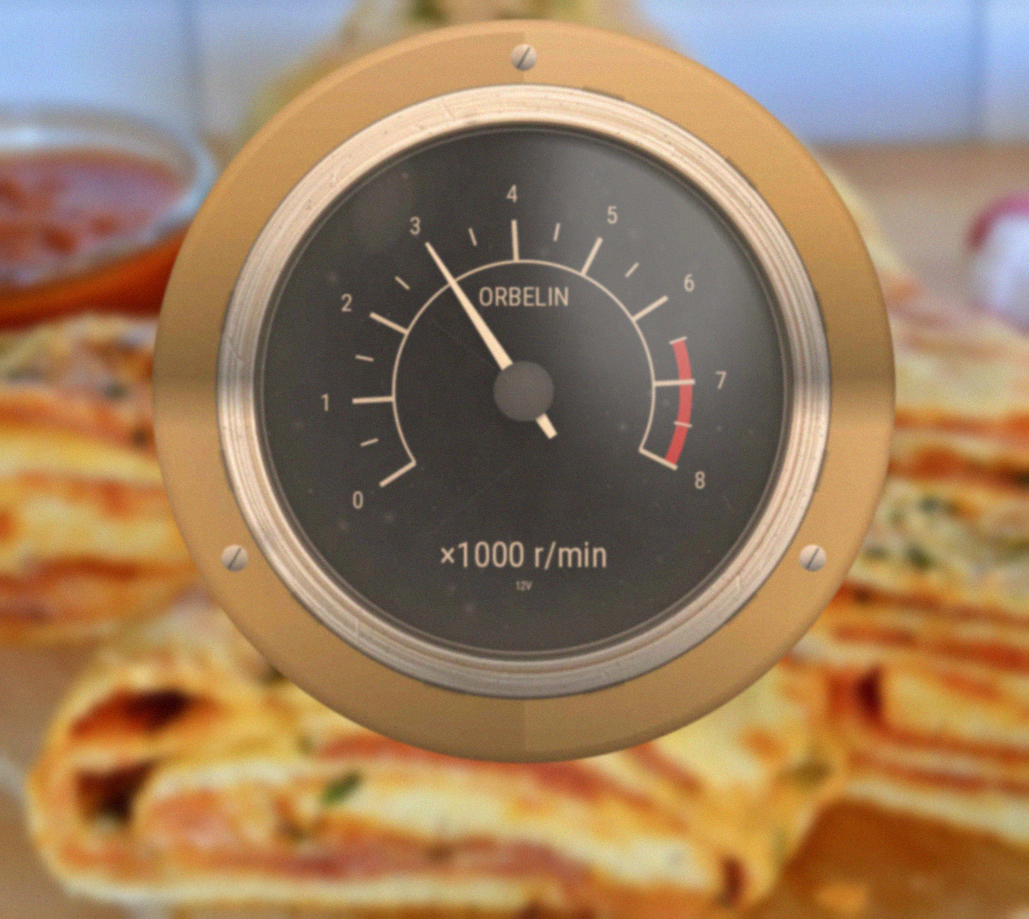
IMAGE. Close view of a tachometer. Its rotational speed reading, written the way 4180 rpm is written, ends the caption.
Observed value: 3000 rpm
